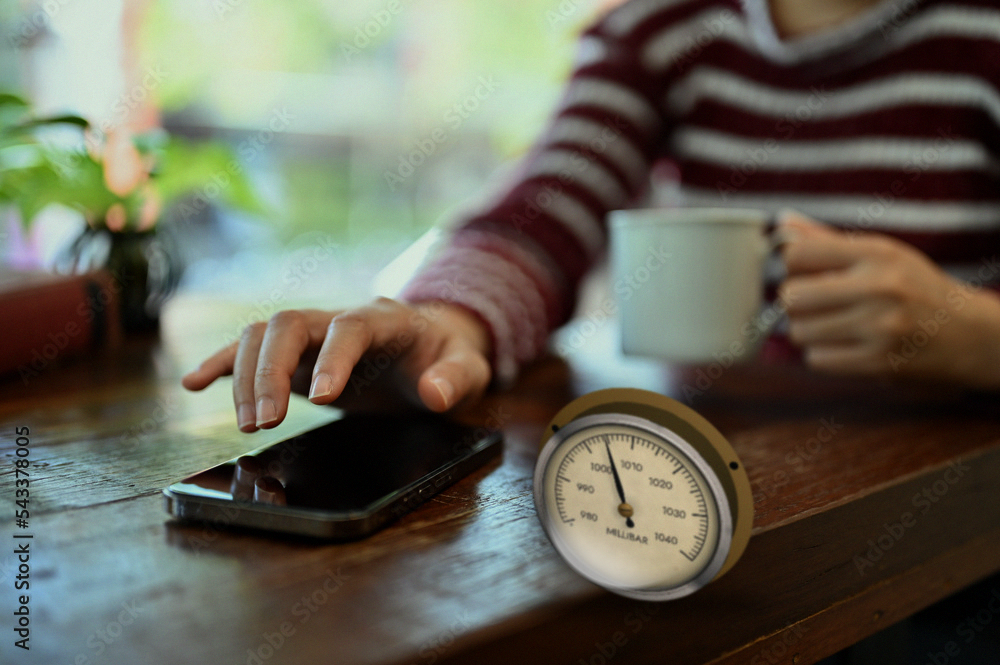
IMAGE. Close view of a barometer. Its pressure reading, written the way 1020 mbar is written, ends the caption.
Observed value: 1005 mbar
